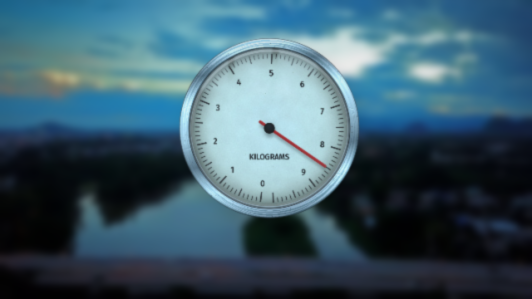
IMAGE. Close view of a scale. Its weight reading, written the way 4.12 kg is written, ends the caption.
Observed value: 8.5 kg
